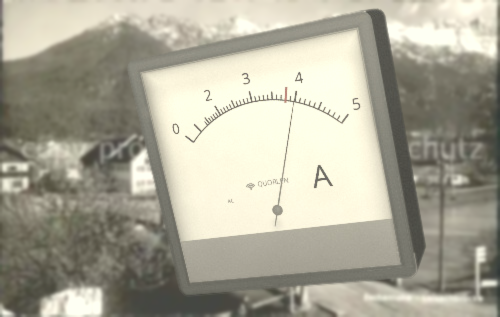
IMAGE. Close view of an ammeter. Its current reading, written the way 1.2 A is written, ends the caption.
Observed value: 4 A
